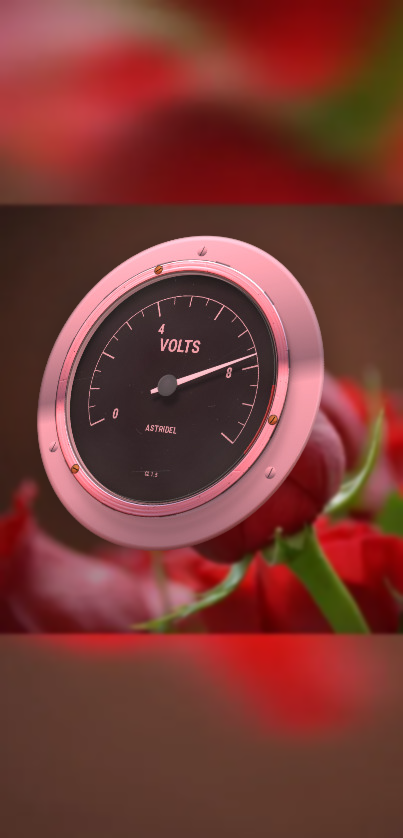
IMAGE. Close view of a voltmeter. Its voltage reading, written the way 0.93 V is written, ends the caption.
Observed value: 7.75 V
